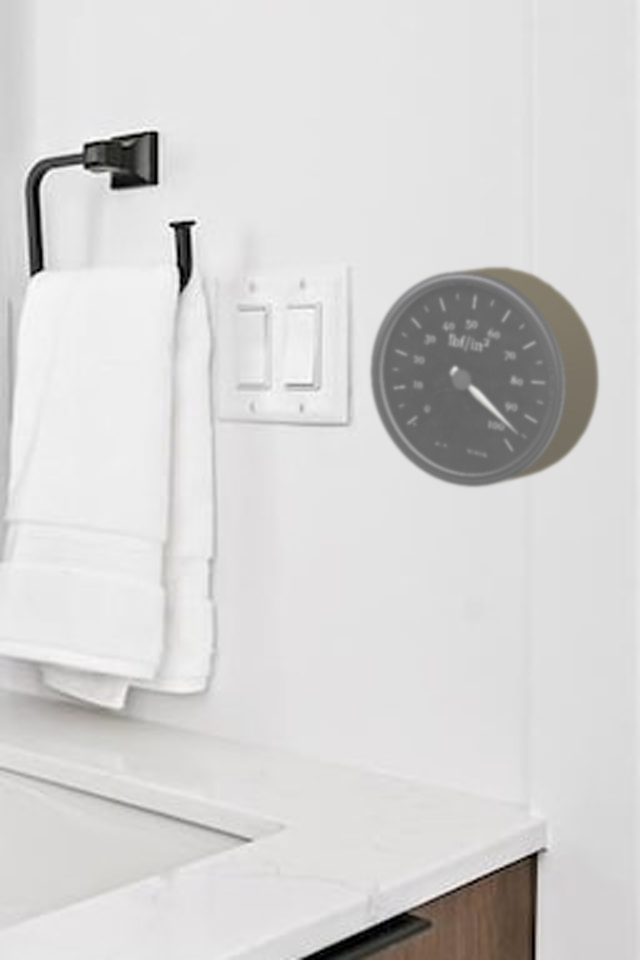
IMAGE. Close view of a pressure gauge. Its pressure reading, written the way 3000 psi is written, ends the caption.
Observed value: 95 psi
